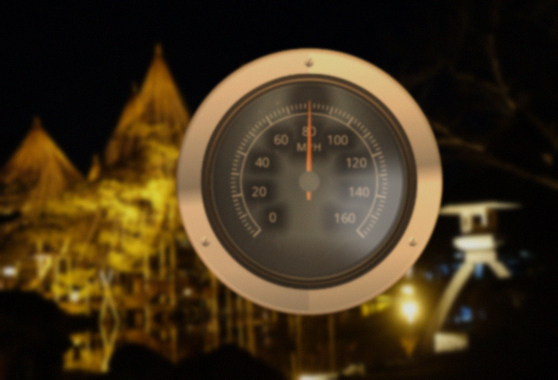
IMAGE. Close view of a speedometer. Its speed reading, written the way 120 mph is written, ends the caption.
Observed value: 80 mph
